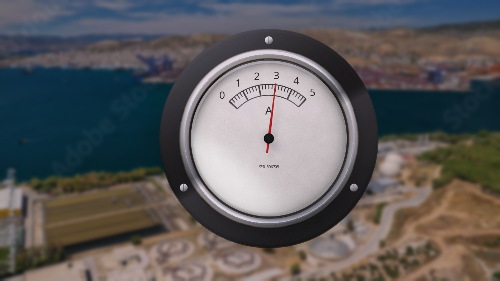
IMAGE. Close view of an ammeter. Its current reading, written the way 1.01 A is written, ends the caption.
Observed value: 3 A
